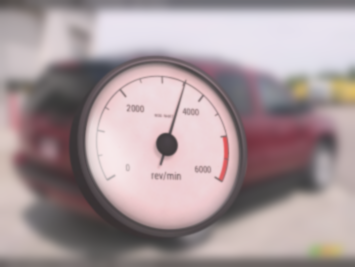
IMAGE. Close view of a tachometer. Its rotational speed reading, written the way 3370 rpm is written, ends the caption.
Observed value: 3500 rpm
